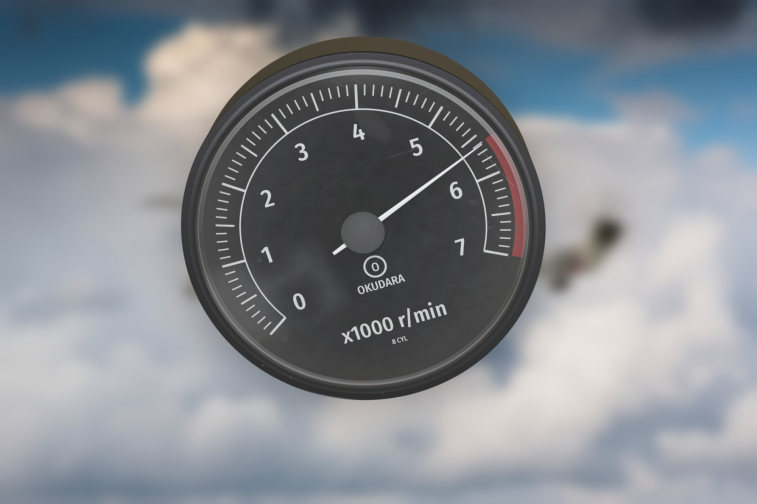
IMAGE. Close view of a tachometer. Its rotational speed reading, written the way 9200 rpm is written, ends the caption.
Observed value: 5600 rpm
